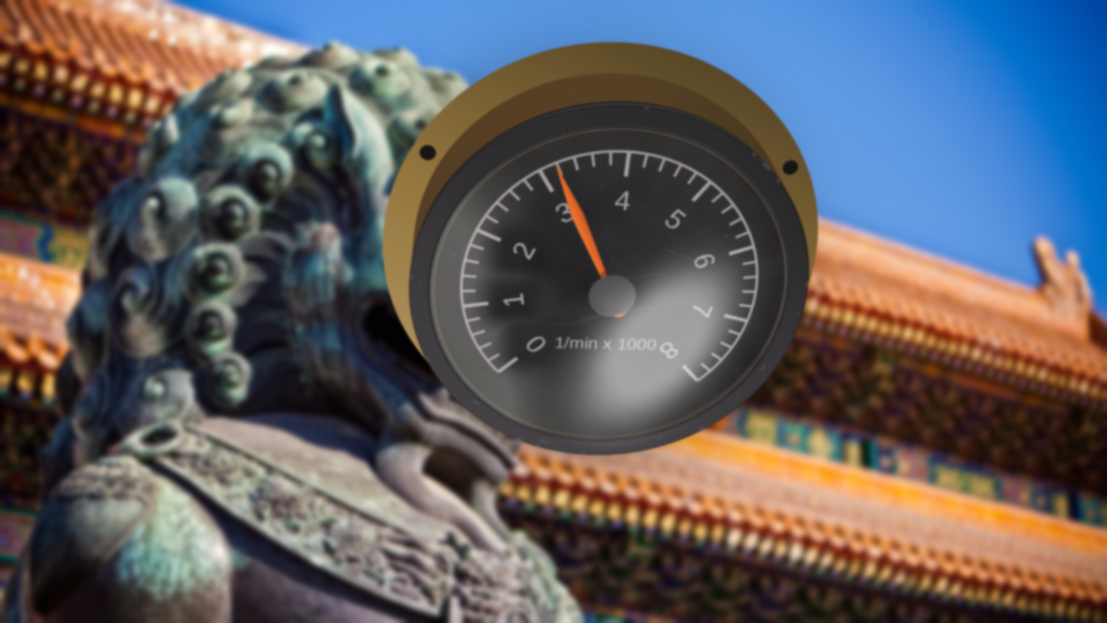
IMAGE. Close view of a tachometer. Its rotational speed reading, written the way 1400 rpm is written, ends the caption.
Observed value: 3200 rpm
